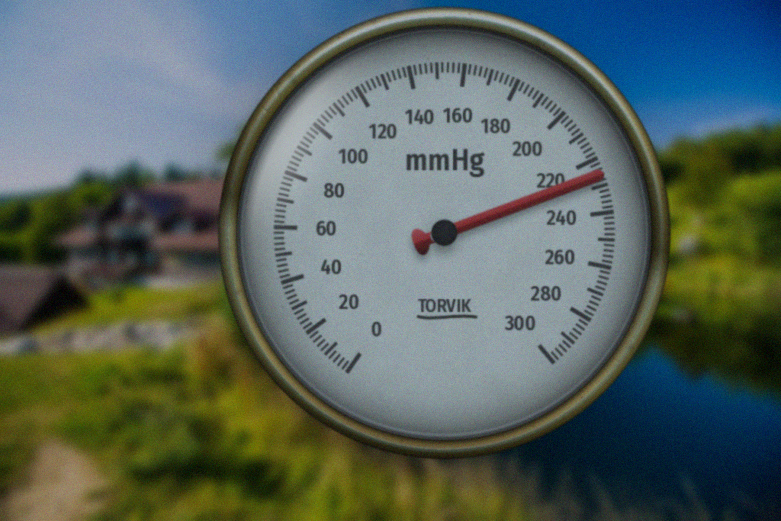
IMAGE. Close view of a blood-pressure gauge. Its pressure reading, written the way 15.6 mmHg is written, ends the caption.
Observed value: 226 mmHg
